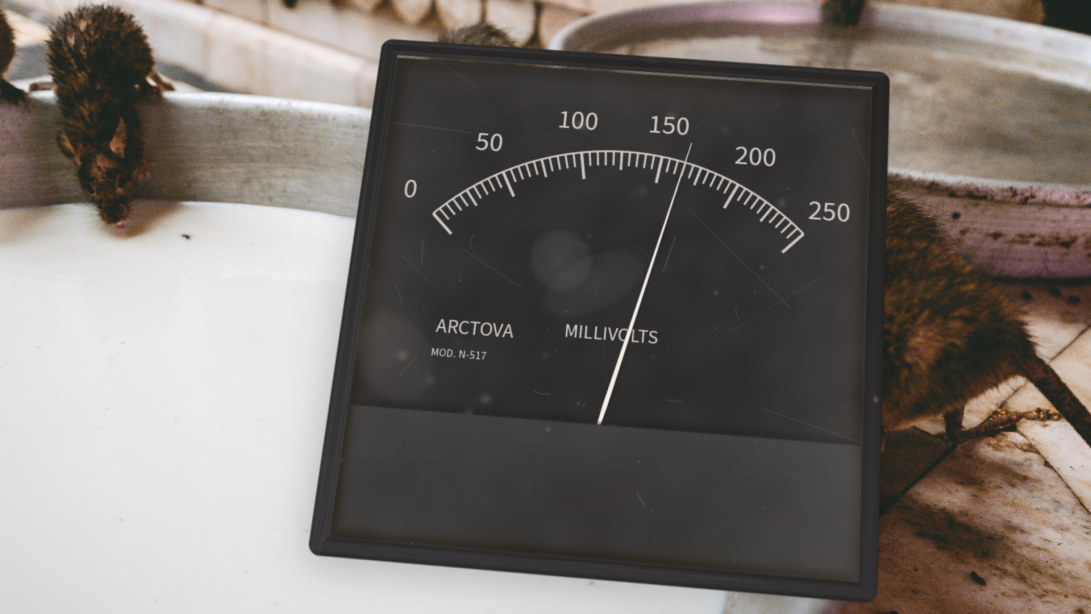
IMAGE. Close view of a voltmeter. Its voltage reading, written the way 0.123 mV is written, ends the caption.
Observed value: 165 mV
